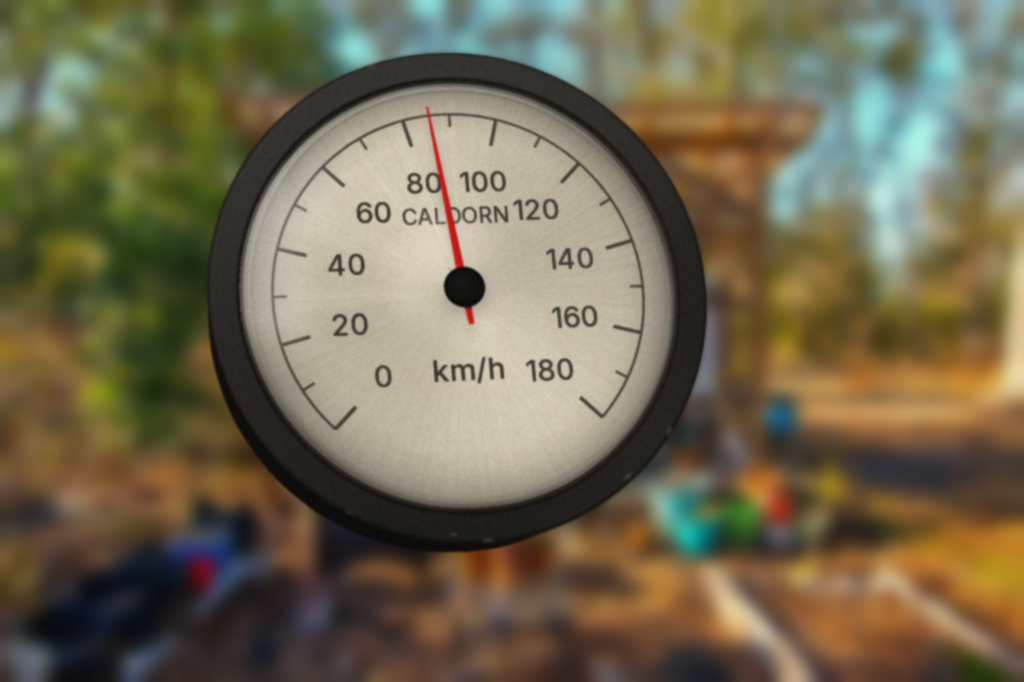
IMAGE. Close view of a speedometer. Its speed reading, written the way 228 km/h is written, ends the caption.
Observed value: 85 km/h
